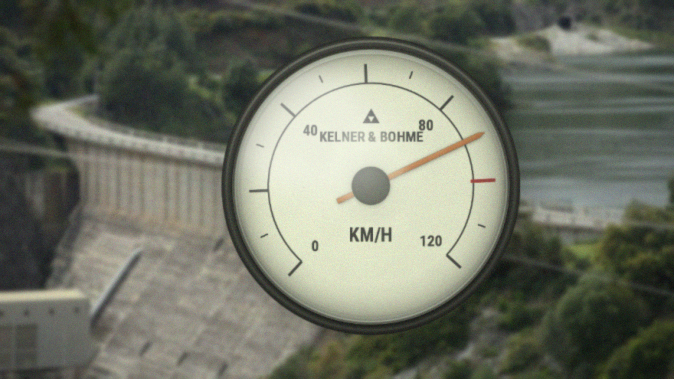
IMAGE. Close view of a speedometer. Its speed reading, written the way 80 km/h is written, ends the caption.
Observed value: 90 km/h
